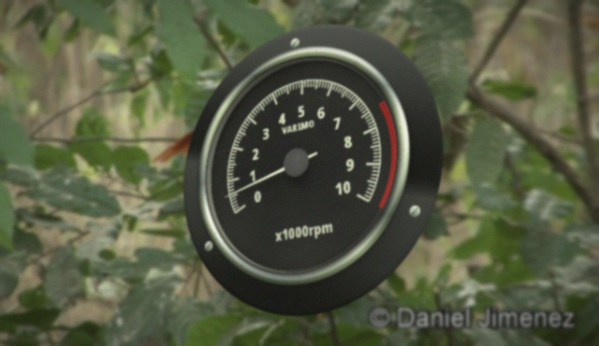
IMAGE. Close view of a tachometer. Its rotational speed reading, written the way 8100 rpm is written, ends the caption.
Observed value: 500 rpm
